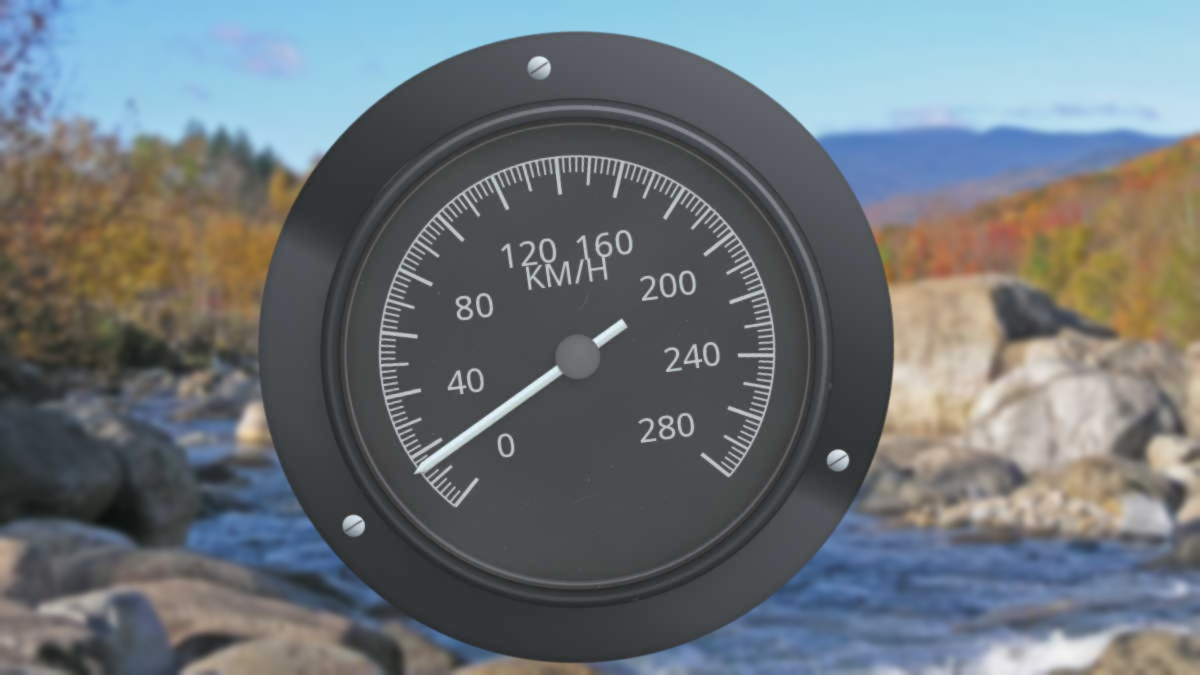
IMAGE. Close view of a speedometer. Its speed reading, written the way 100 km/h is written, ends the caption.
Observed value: 16 km/h
